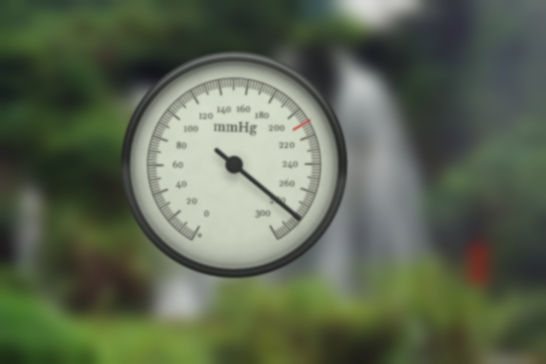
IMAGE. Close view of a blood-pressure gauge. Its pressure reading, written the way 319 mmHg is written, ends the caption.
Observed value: 280 mmHg
